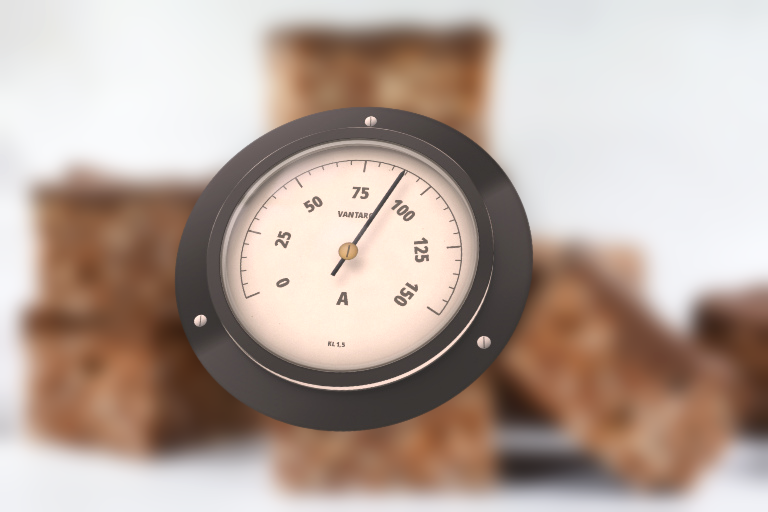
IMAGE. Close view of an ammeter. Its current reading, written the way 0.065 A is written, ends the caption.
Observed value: 90 A
